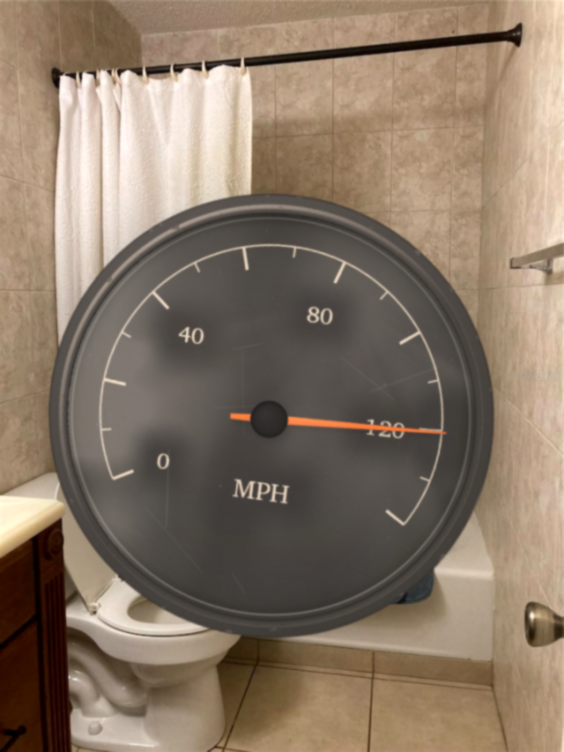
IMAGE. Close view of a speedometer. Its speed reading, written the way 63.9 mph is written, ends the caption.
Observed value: 120 mph
